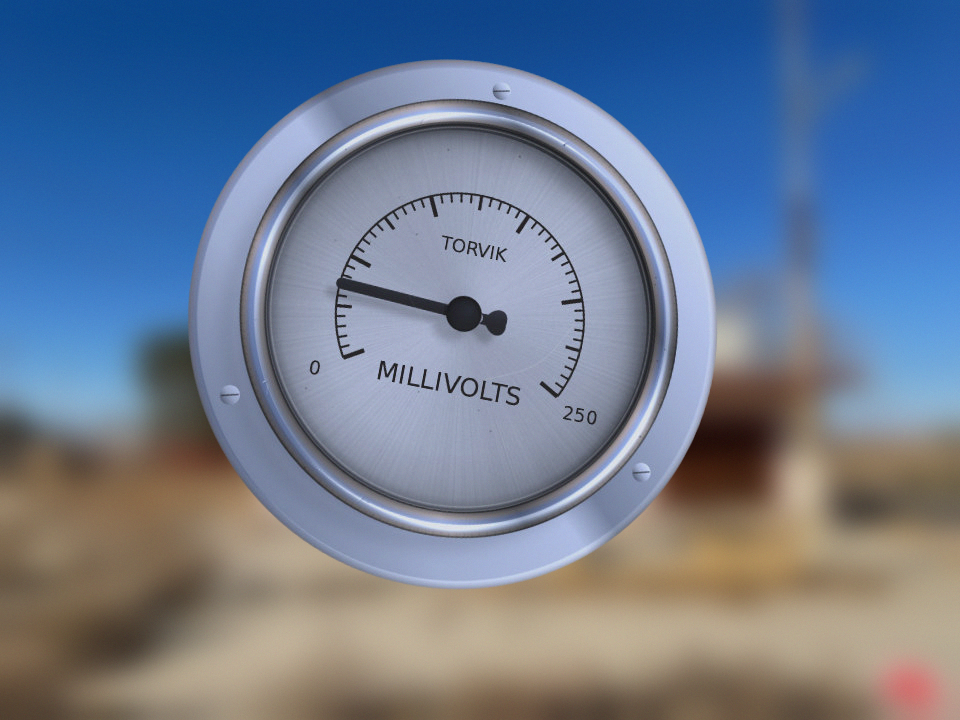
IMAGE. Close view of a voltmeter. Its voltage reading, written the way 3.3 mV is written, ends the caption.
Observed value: 35 mV
